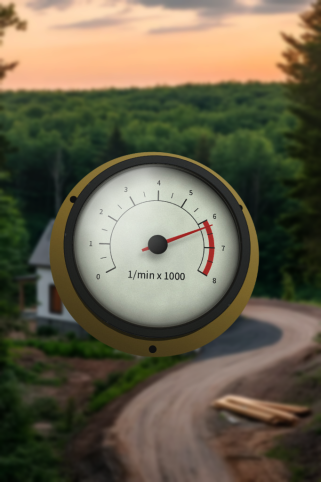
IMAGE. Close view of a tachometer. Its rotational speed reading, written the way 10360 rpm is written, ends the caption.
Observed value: 6250 rpm
